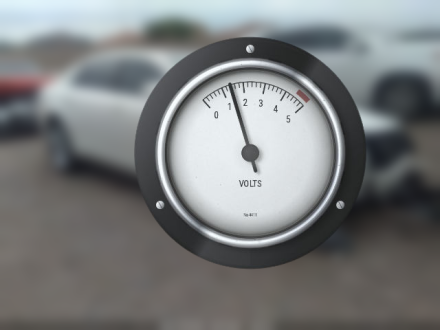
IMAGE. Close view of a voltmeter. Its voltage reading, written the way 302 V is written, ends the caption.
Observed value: 1.4 V
